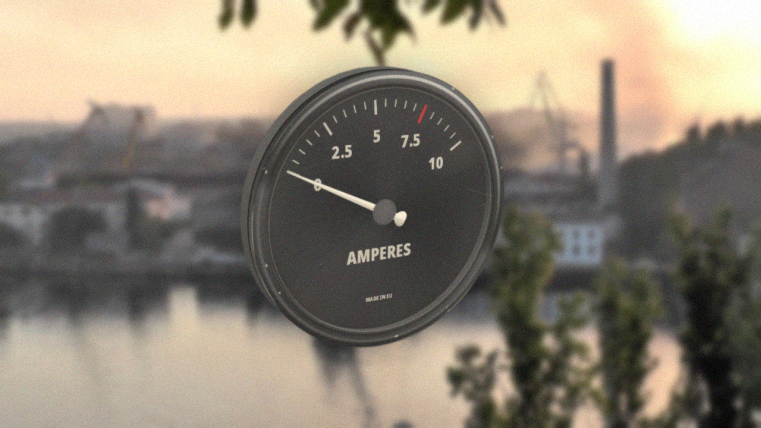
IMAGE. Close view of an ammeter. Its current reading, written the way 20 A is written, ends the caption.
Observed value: 0 A
